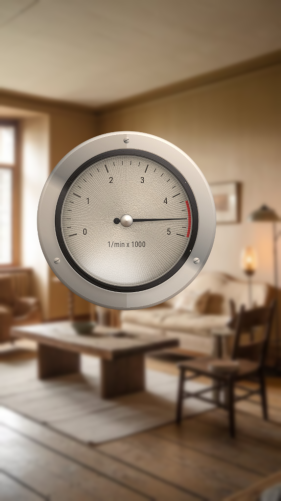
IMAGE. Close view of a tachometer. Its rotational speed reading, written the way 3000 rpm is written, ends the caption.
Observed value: 4600 rpm
